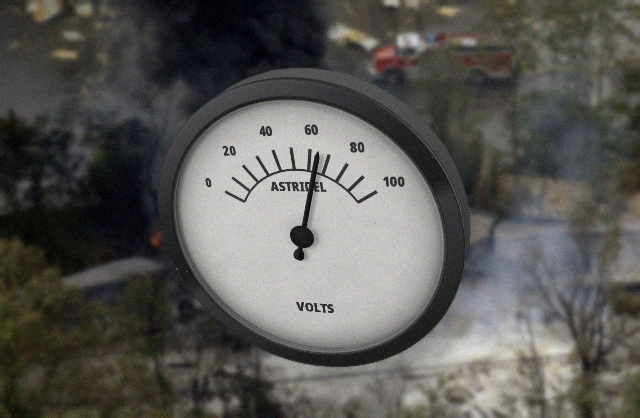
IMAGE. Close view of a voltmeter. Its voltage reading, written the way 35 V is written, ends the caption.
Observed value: 65 V
